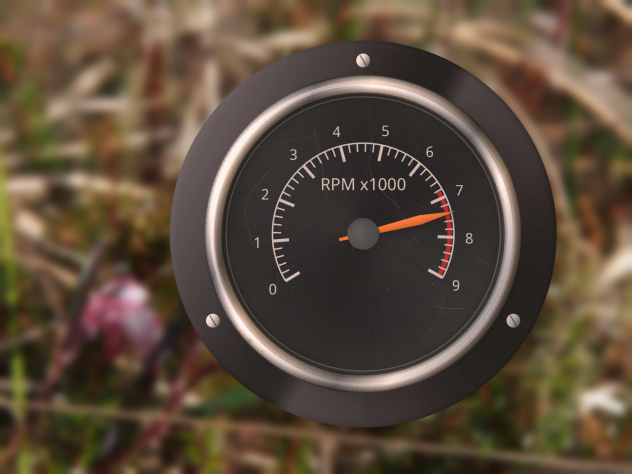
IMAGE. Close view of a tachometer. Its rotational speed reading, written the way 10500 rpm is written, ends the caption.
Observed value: 7400 rpm
